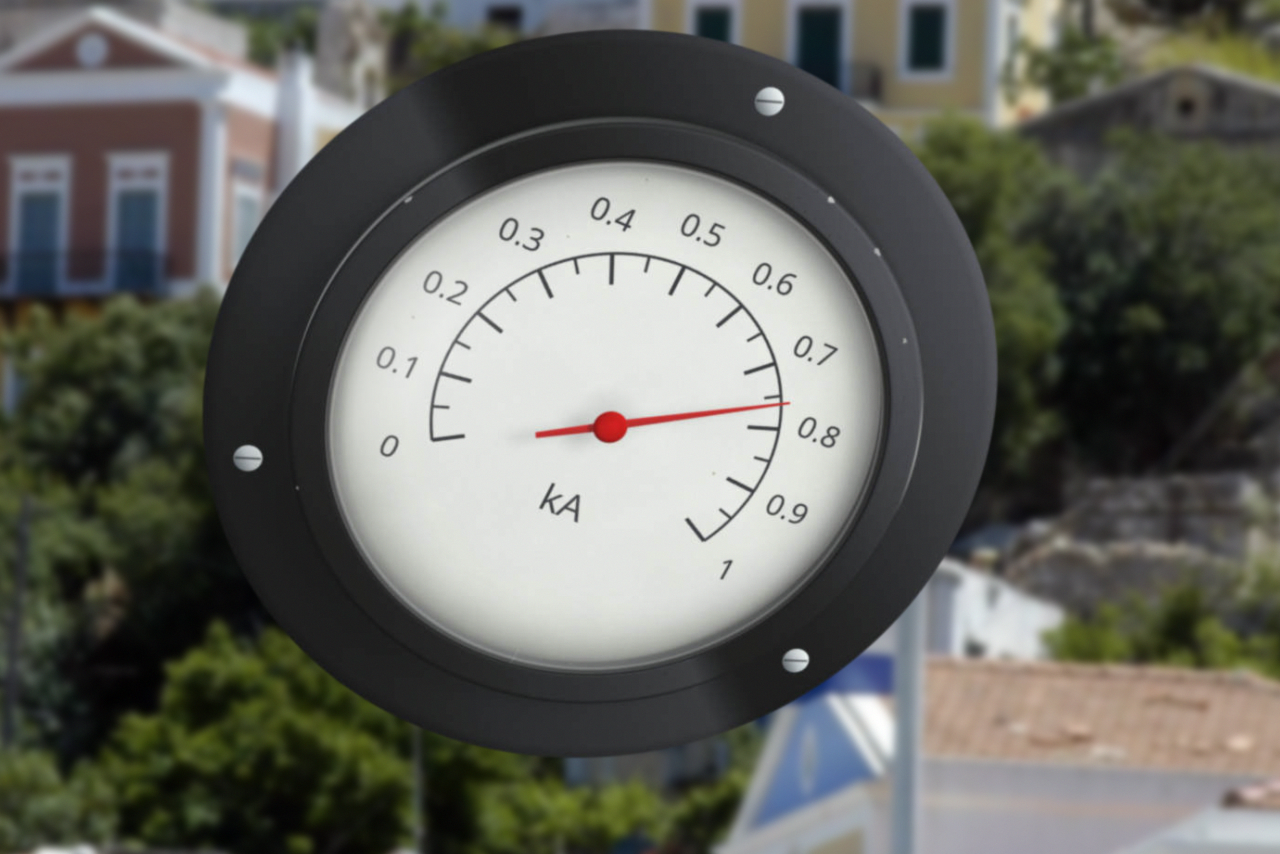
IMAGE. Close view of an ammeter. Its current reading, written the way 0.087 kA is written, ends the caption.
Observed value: 0.75 kA
